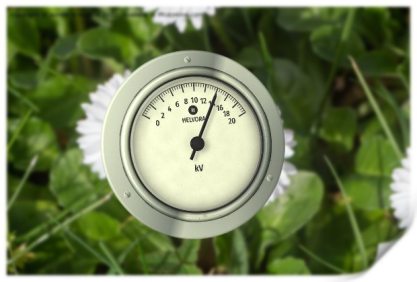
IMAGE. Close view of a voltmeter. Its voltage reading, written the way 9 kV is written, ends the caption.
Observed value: 14 kV
